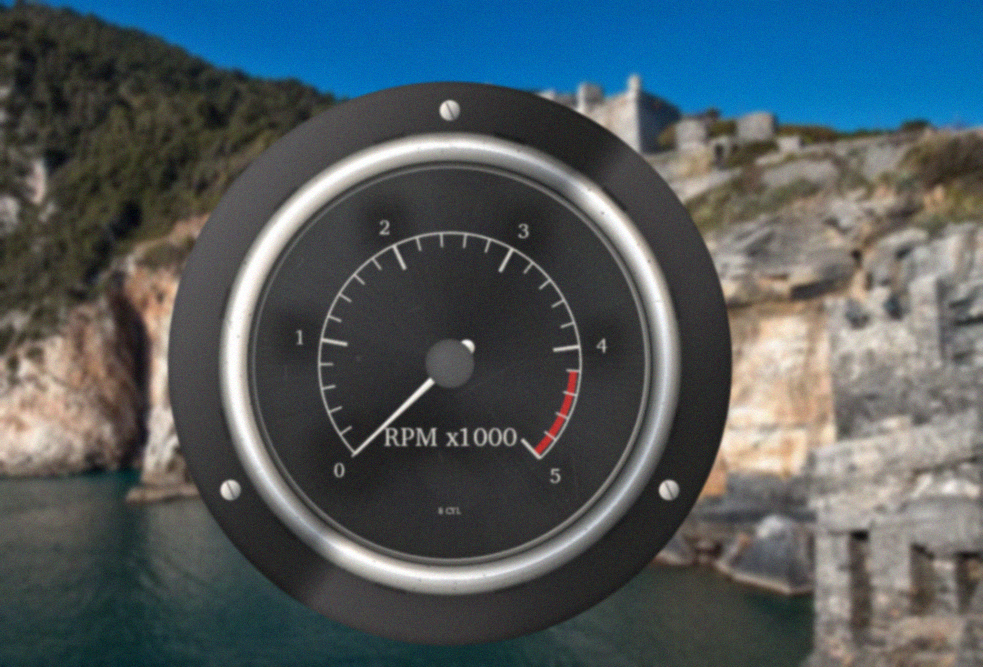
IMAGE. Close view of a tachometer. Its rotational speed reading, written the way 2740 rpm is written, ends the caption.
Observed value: 0 rpm
